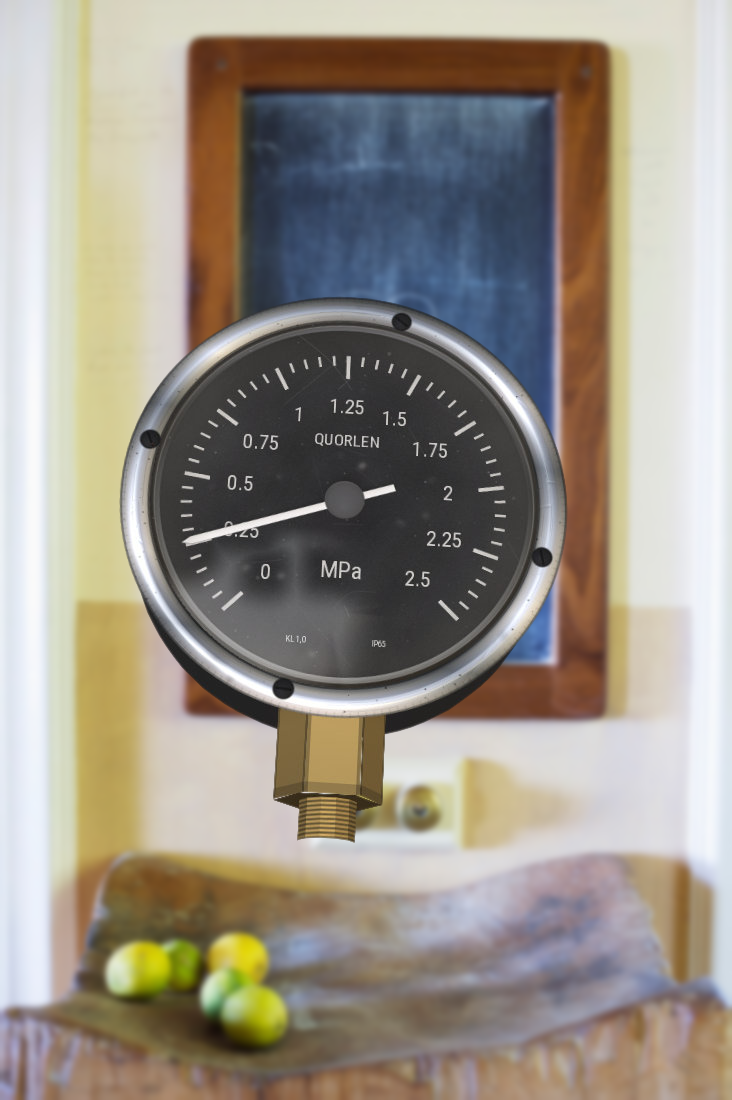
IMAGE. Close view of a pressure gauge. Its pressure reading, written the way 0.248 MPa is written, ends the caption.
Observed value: 0.25 MPa
